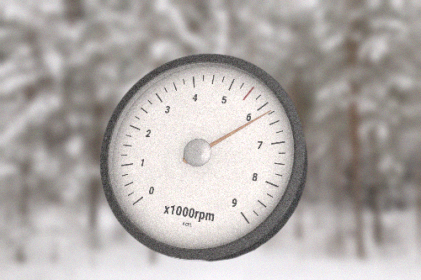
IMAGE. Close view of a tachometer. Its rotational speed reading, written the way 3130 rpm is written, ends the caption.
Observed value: 6250 rpm
